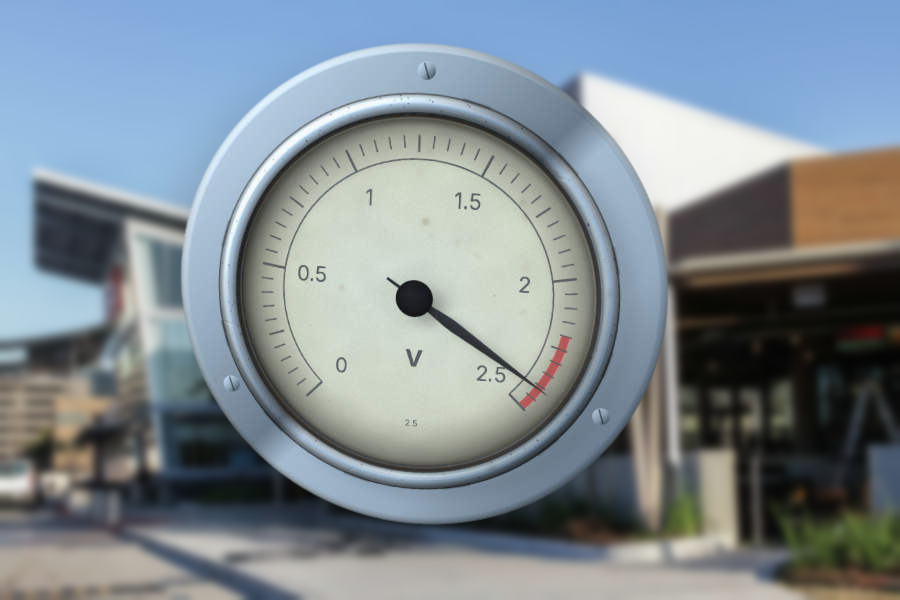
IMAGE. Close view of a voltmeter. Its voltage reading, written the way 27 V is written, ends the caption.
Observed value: 2.4 V
